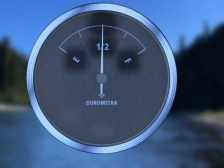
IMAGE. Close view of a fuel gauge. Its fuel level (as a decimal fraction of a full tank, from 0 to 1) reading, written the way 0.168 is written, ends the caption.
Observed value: 0.5
